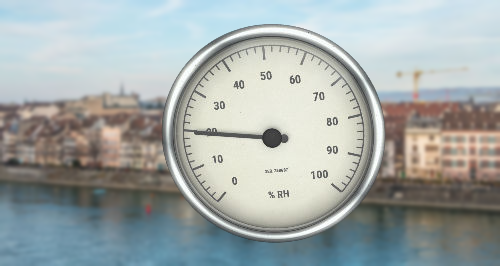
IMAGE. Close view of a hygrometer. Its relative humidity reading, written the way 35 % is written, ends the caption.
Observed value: 20 %
